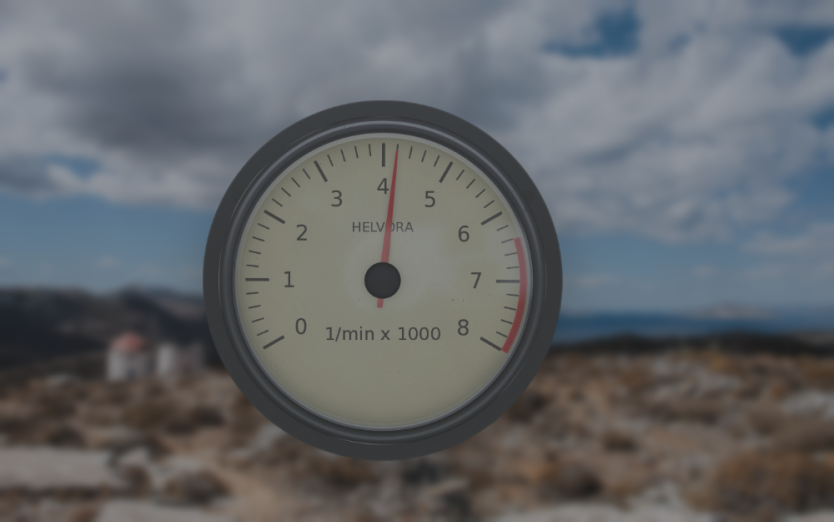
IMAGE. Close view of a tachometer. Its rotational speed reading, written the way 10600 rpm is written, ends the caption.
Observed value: 4200 rpm
